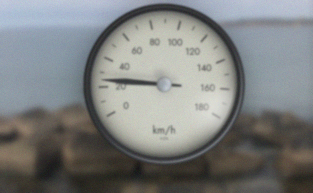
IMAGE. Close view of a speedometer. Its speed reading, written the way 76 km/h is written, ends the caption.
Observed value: 25 km/h
